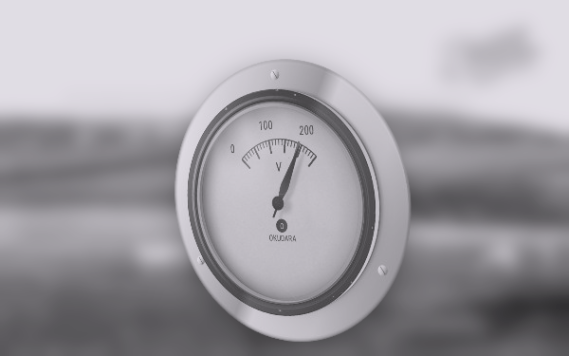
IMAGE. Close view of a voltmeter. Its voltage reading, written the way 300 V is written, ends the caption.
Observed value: 200 V
